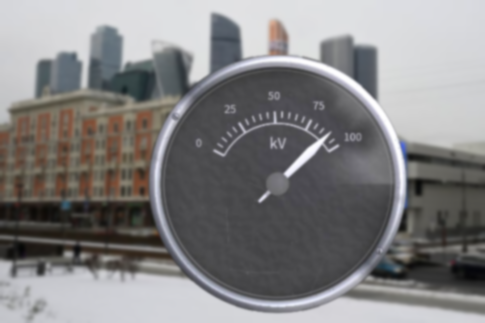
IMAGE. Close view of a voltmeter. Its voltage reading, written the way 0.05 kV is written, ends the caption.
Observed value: 90 kV
